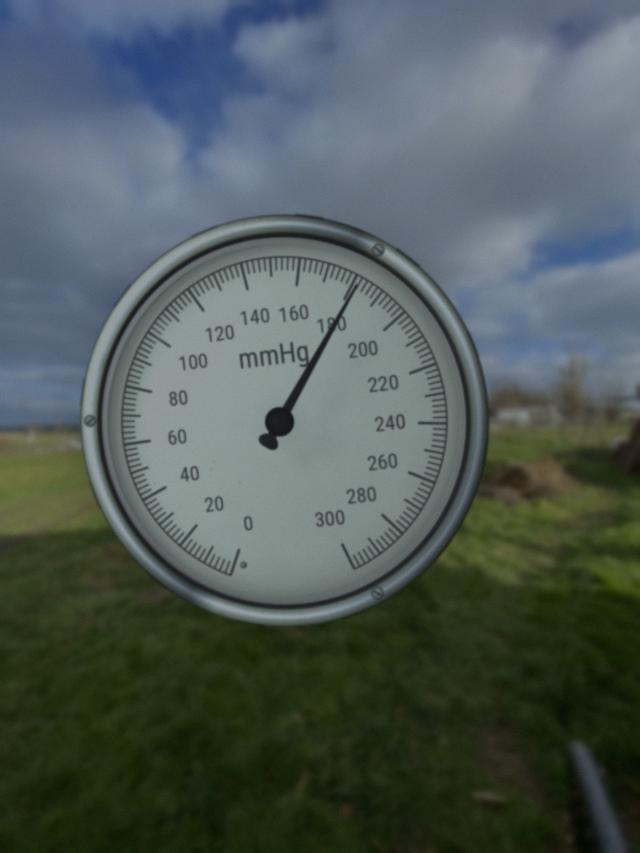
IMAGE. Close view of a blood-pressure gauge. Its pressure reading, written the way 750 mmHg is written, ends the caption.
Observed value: 182 mmHg
